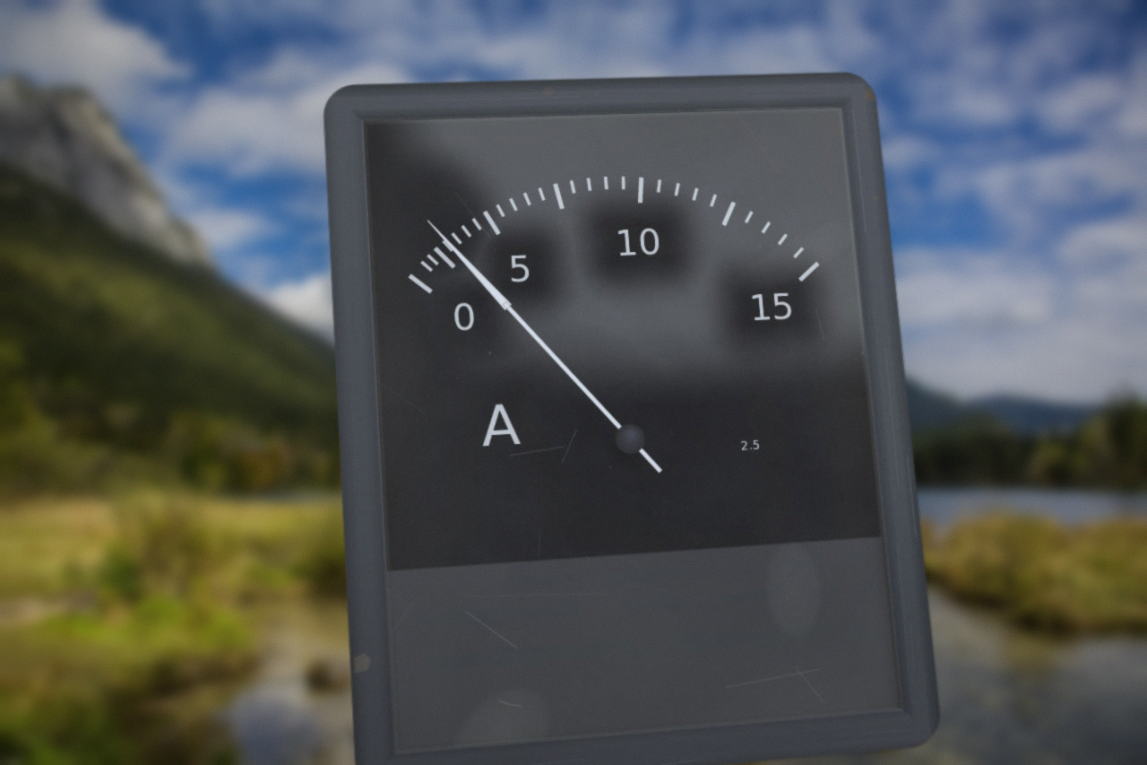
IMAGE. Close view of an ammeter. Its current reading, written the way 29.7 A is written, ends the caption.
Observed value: 3 A
